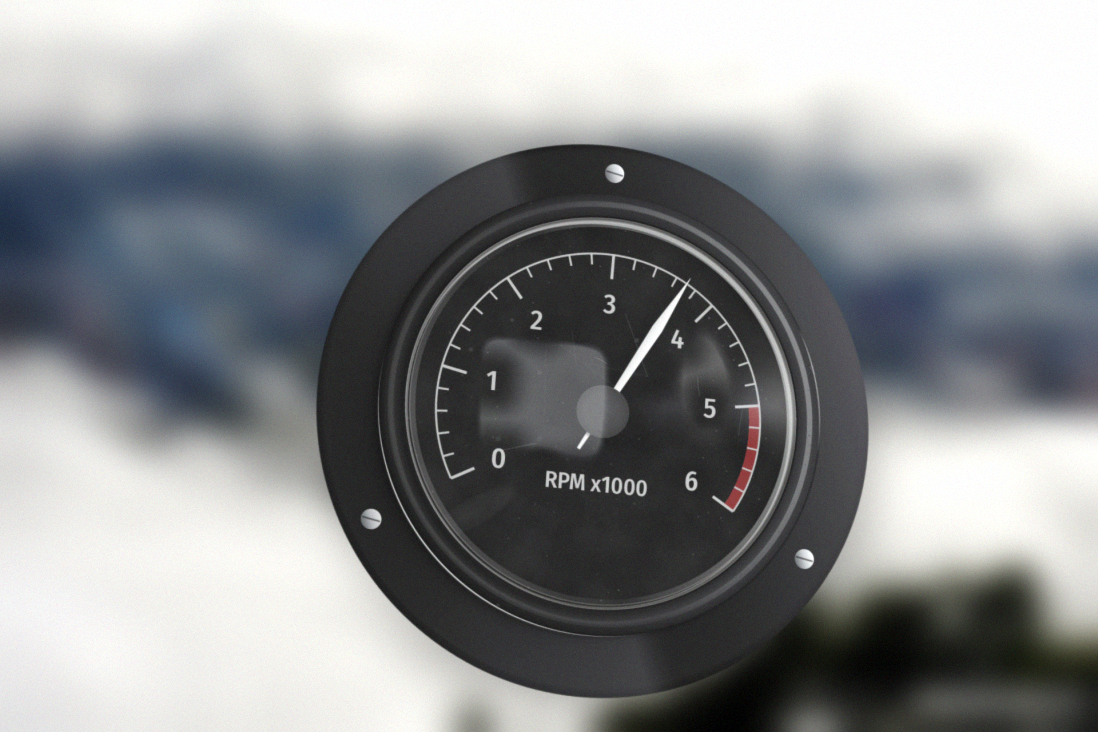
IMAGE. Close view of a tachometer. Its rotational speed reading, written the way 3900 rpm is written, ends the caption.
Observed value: 3700 rpm
